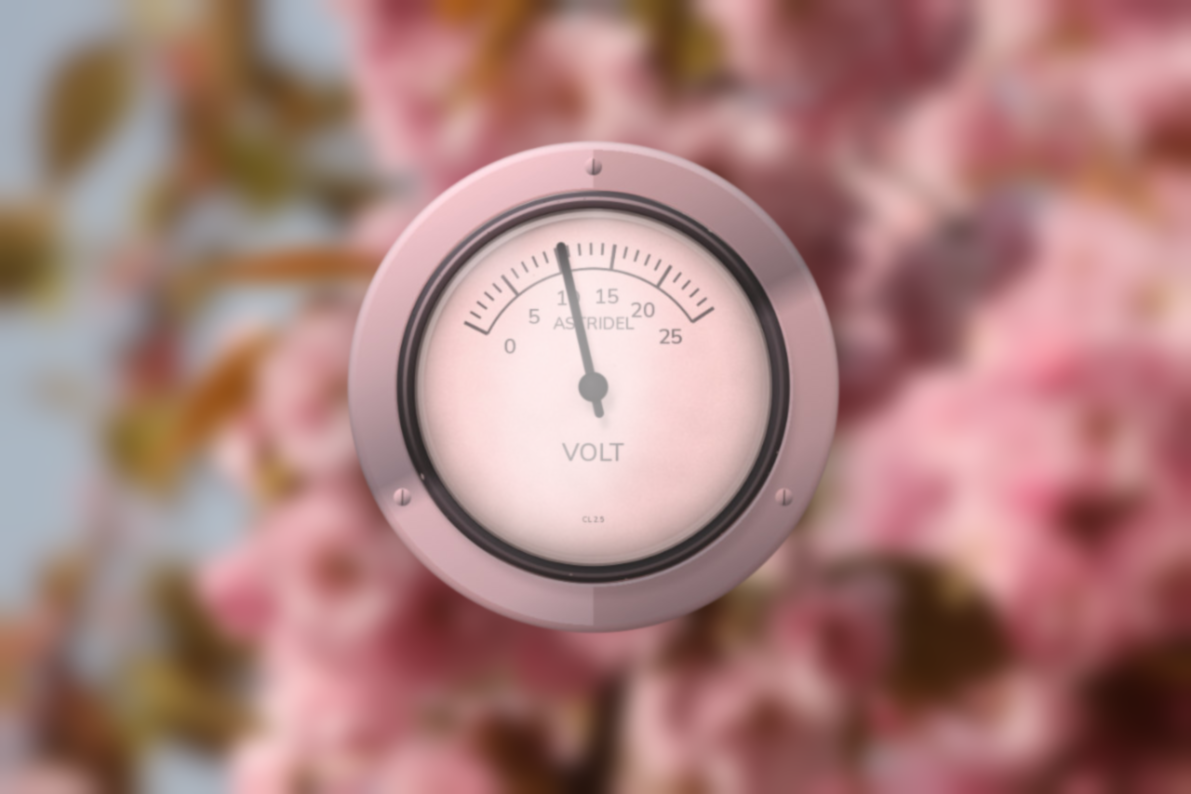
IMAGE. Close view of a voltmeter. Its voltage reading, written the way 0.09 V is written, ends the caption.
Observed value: 10.5 V
